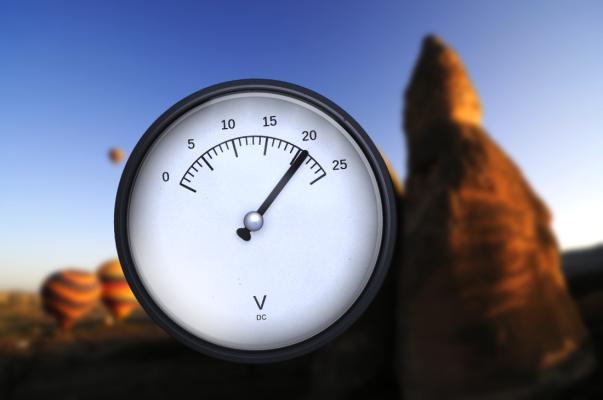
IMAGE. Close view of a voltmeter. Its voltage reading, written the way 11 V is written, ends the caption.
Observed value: 21 V
